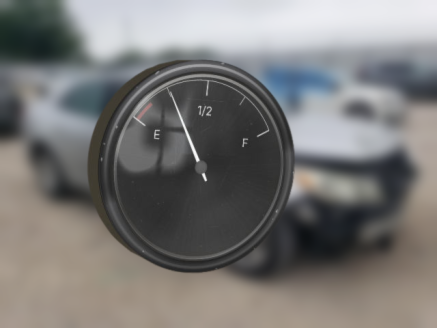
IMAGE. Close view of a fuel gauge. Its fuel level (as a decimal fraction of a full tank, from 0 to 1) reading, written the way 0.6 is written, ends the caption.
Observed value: 0.25
